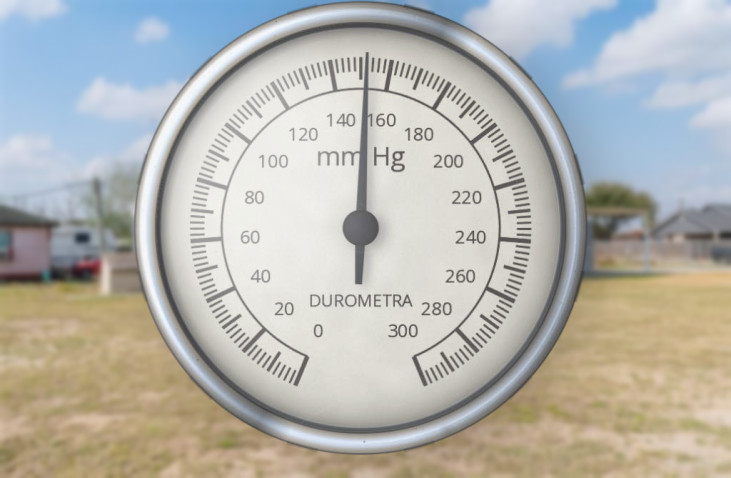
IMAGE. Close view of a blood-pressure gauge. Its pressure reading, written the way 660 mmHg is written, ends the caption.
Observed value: 152 mmHg
